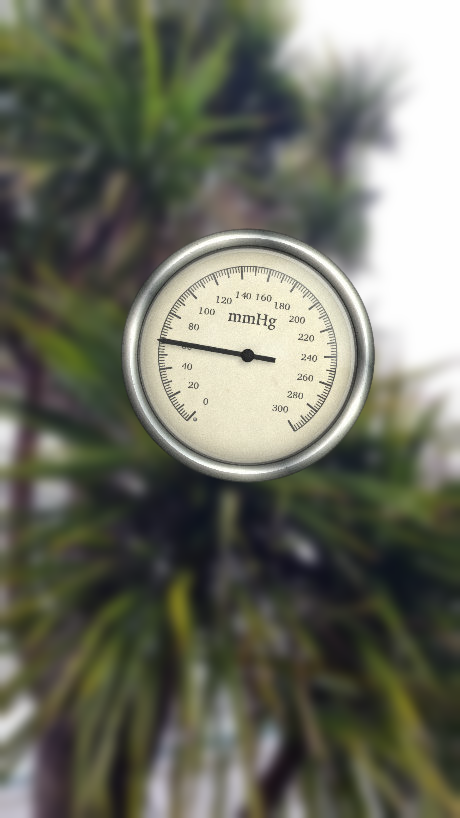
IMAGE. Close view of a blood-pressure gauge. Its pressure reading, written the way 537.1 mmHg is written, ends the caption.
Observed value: 60 mmHg
